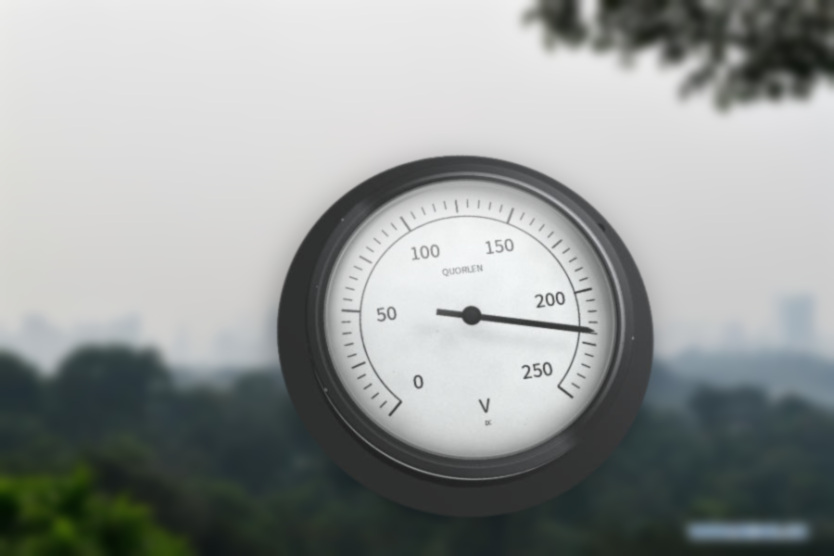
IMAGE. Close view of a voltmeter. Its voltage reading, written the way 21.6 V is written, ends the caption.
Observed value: 220 V
